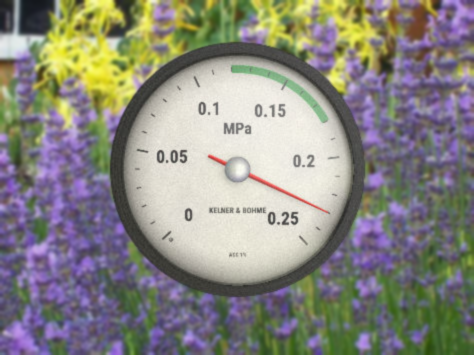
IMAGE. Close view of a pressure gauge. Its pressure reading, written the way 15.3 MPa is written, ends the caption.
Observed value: 0.23 MPa
